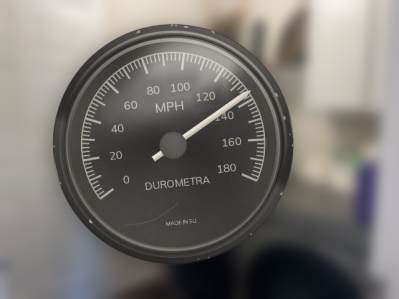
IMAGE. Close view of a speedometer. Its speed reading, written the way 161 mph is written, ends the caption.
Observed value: 136 mph
